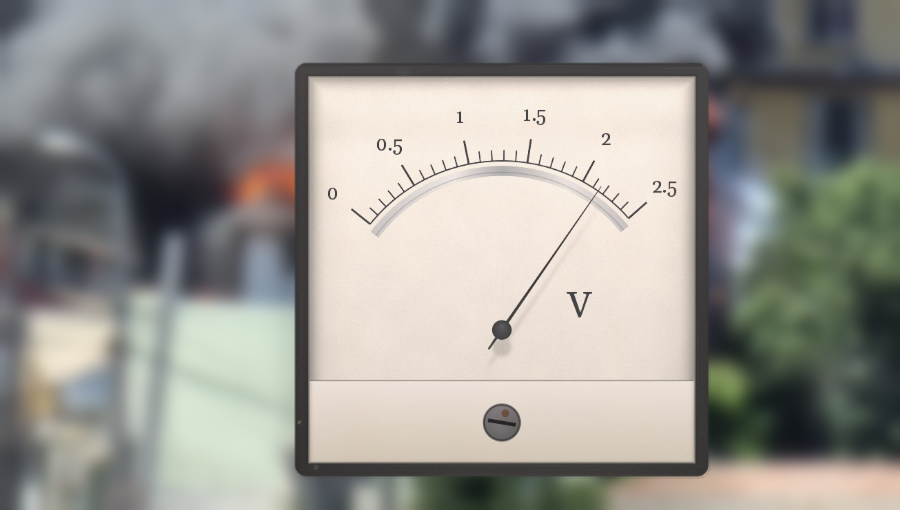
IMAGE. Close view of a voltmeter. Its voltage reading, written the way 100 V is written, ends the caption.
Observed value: 2.15 V
